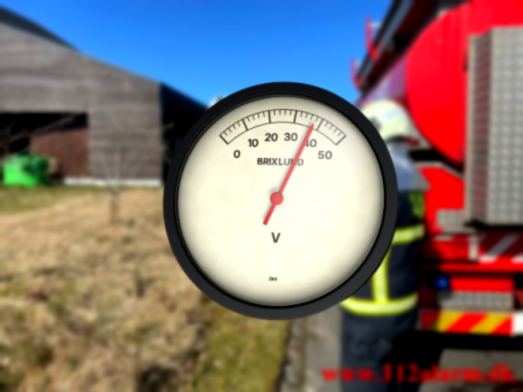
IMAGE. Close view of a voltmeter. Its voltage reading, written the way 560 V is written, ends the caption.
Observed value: 38 V
